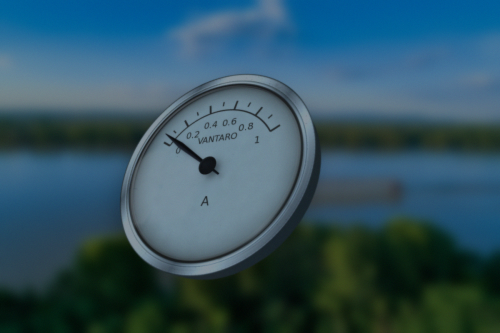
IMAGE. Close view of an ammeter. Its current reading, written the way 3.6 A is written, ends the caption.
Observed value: 0.05 A
